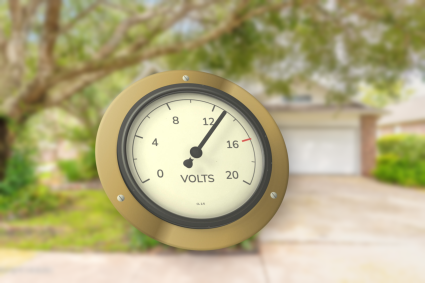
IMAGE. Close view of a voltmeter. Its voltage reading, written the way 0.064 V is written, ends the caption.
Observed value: 13 V
